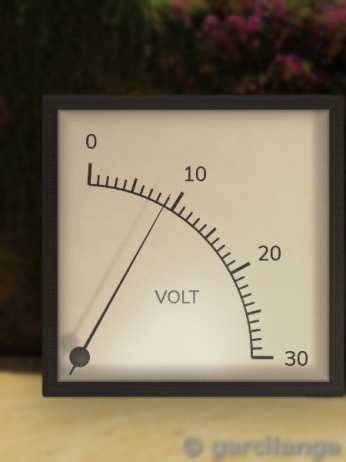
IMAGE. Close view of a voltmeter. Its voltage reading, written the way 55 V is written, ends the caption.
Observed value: 9 V
